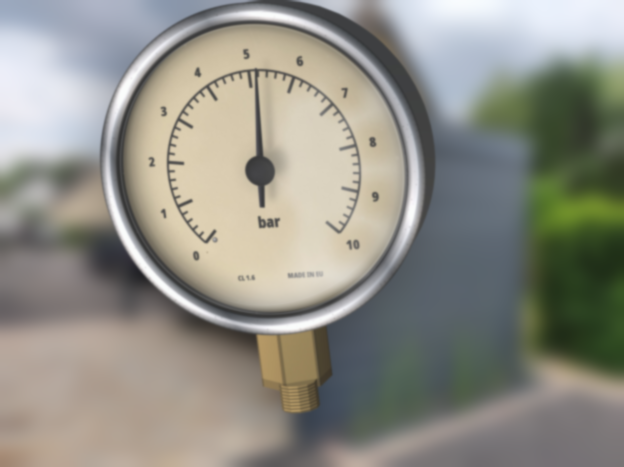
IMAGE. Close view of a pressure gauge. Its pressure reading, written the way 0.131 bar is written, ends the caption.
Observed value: 5.2 bar
